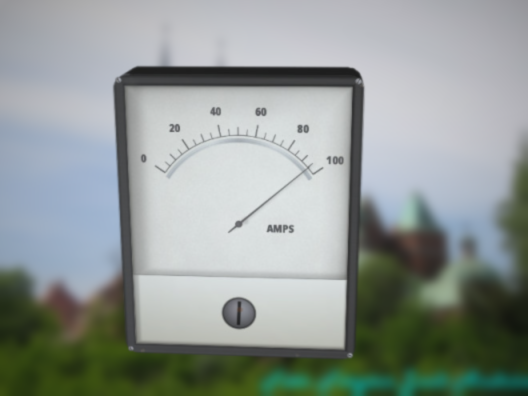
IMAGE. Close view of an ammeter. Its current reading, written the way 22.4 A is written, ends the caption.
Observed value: 95 A
